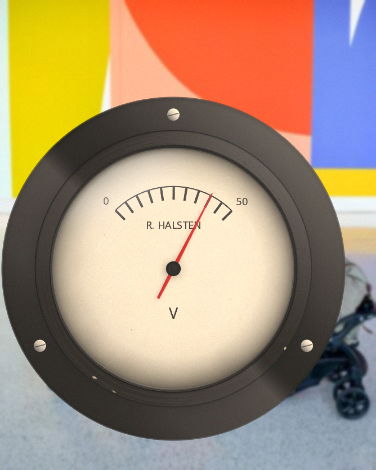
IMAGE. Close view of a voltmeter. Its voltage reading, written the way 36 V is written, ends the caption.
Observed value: 40 V
